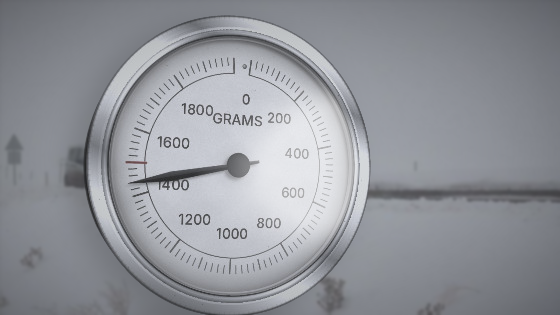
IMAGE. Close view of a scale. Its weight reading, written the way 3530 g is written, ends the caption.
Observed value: 1440 g
